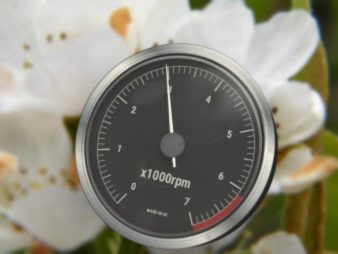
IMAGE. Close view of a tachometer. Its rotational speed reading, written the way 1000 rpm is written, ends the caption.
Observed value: 3000 rpm
